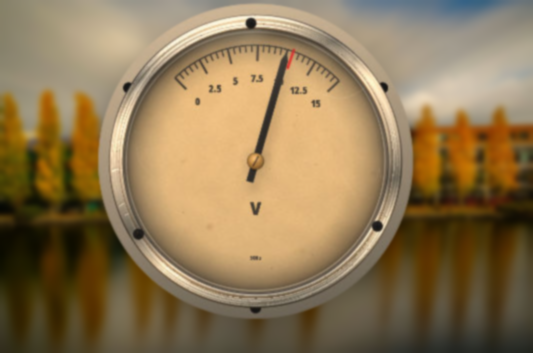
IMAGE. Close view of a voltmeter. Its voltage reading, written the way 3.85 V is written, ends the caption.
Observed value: 10 V
